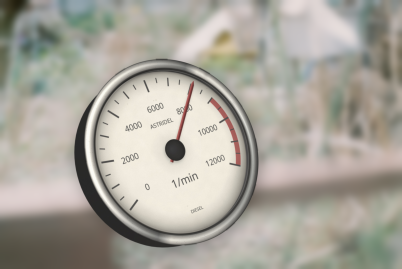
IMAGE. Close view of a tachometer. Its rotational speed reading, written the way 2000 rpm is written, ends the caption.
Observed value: 8000 rpm
